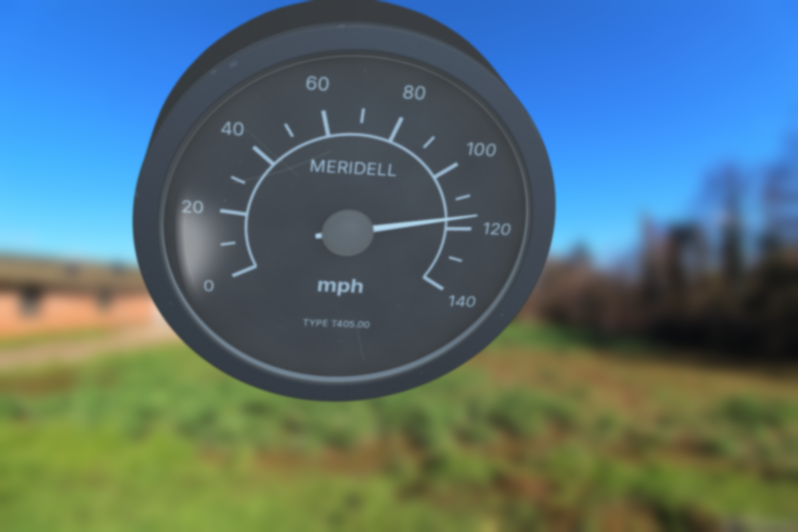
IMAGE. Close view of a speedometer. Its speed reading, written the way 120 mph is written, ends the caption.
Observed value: 115 mph
